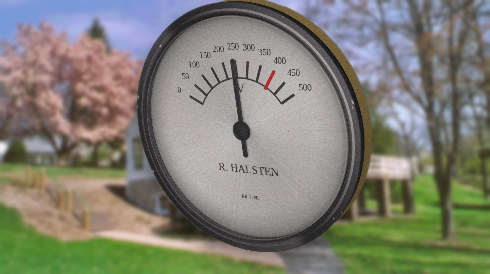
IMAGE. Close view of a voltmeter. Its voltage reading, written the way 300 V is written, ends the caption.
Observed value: 250 V
